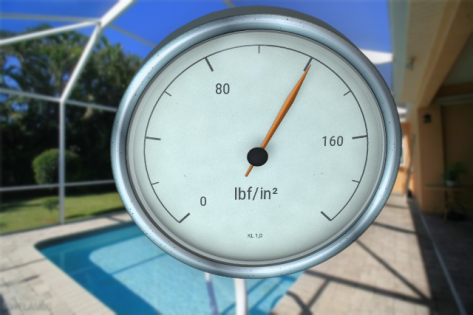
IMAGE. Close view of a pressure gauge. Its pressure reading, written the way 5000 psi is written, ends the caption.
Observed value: 120 psi
